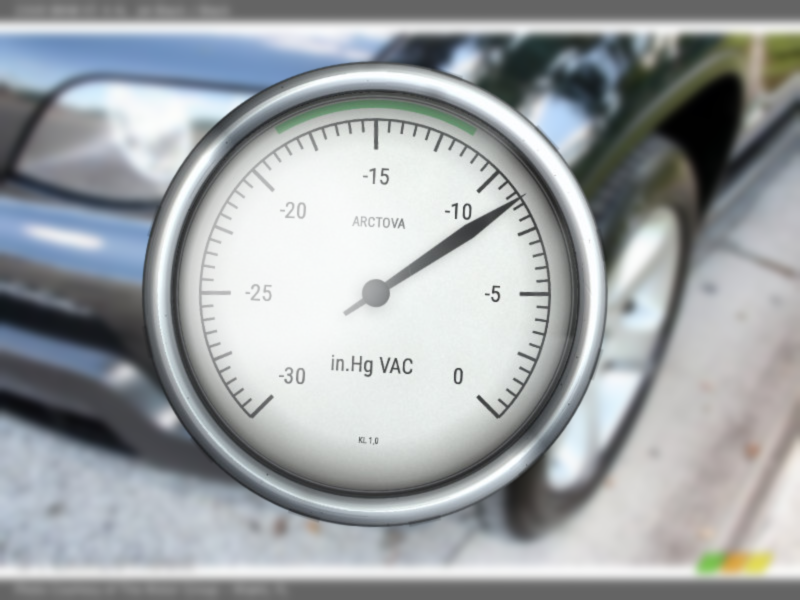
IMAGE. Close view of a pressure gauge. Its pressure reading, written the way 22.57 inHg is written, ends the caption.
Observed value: -8.75 inHg
